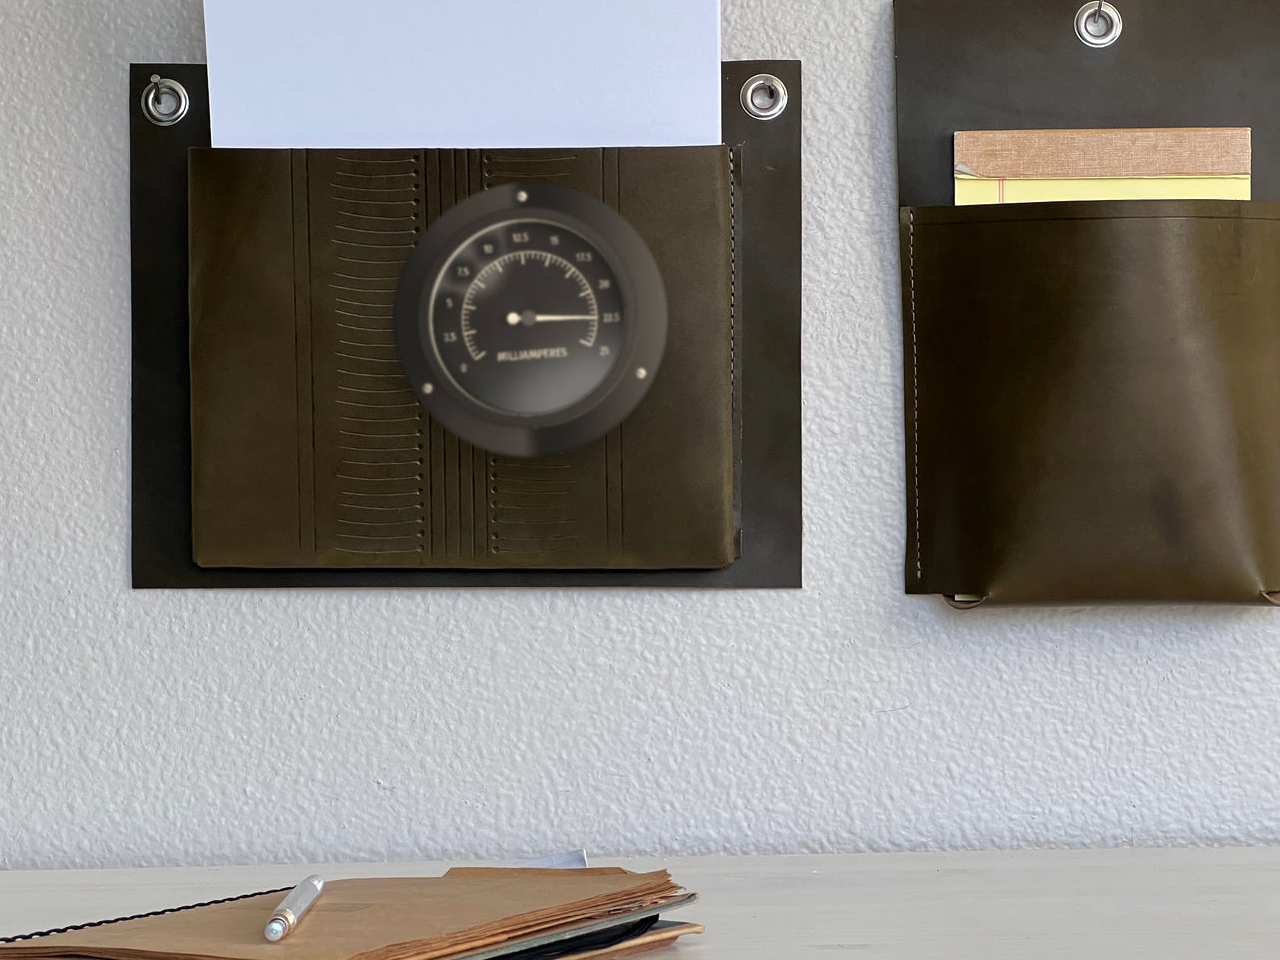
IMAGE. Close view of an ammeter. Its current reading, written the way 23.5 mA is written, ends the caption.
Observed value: 22.5 mA
